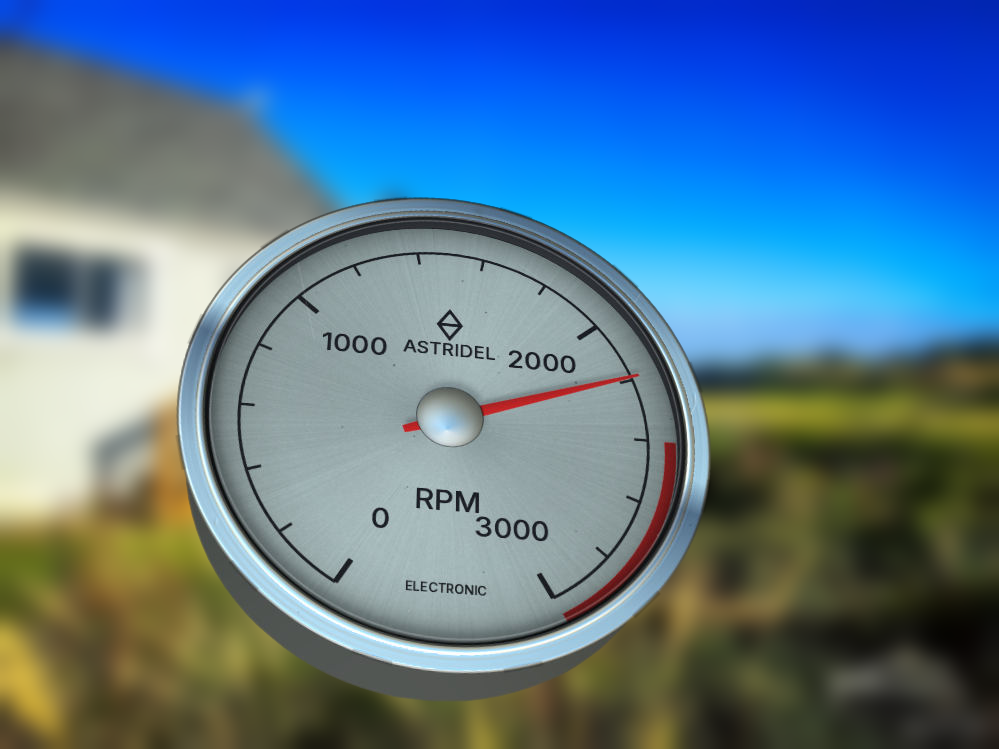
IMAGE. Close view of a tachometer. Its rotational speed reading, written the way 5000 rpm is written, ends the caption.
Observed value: 2200 rpm
